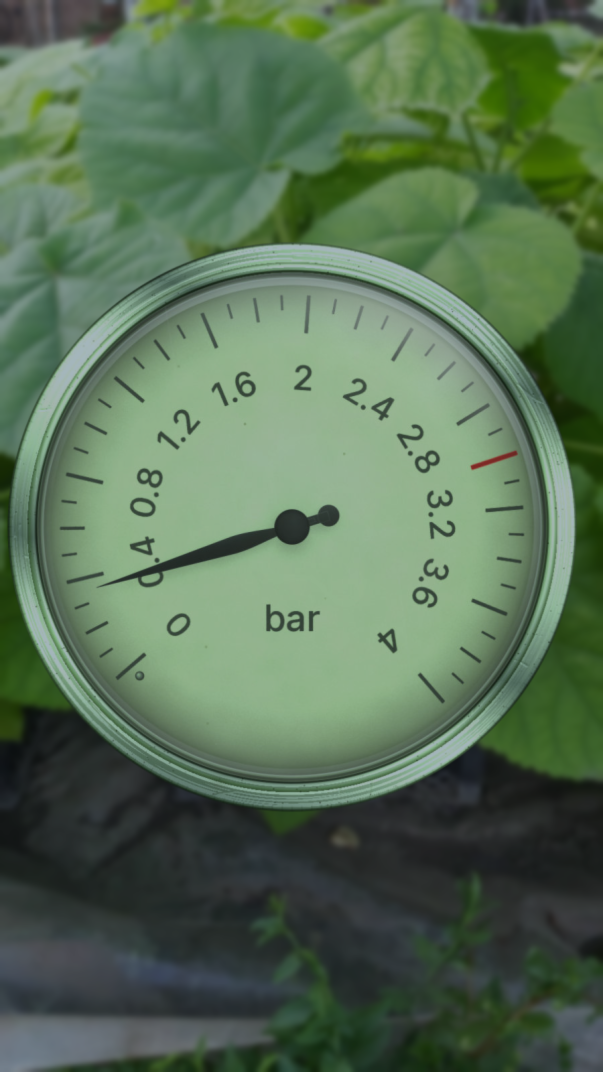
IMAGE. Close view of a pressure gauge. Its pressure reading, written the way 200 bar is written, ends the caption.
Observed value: 0.35 bar
